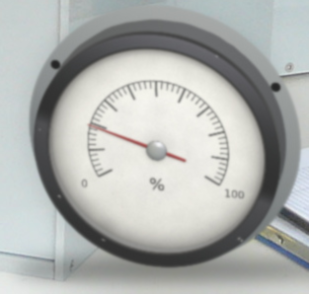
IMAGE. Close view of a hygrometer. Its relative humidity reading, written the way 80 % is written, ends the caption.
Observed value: 20 %
